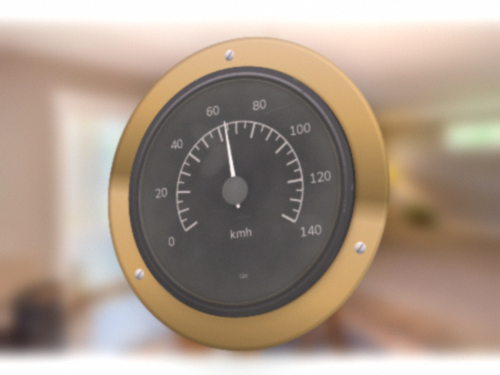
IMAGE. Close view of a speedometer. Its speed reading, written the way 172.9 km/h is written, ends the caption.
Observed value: 65 km/h
